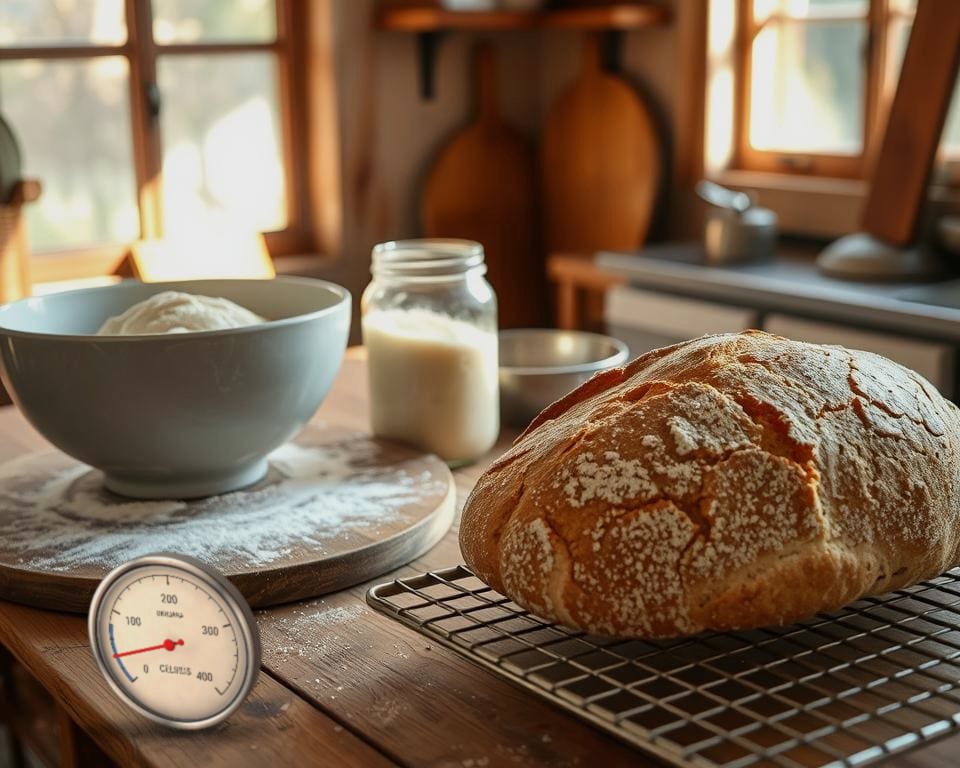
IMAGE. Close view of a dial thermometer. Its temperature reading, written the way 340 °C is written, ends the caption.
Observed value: 40 °C
